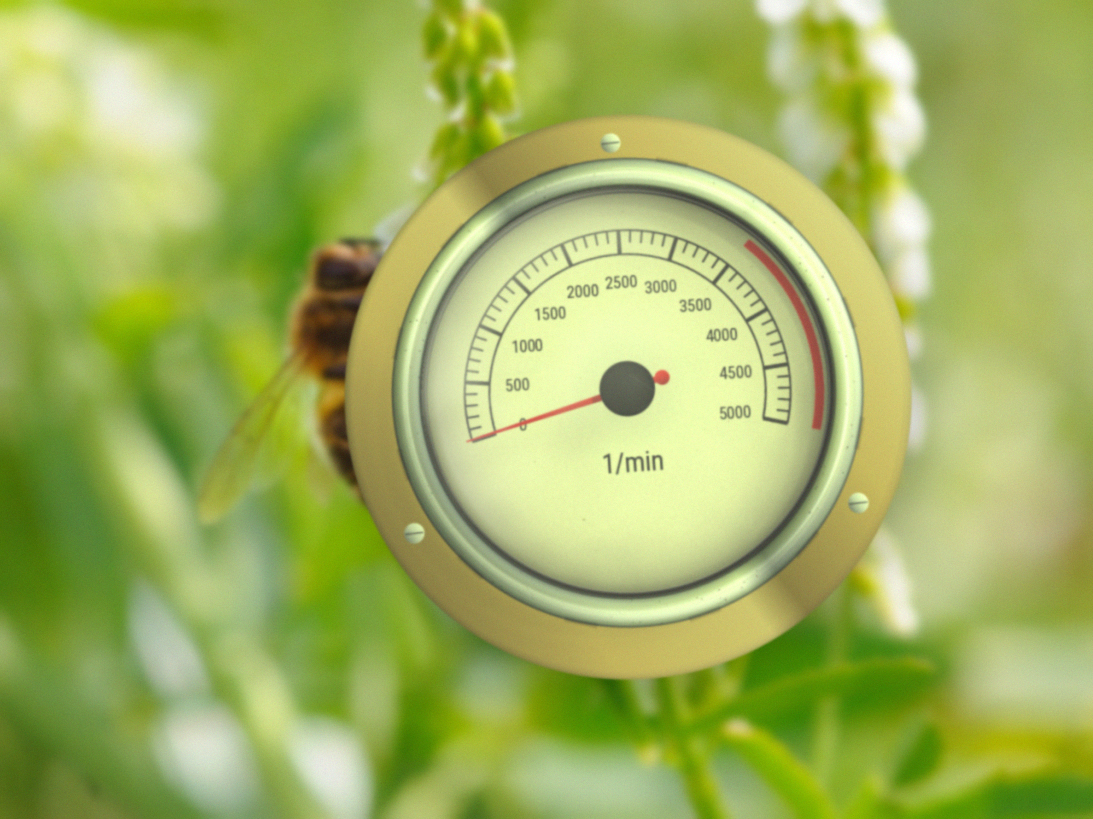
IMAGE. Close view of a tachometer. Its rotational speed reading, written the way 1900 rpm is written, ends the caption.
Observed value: 0 rpm
